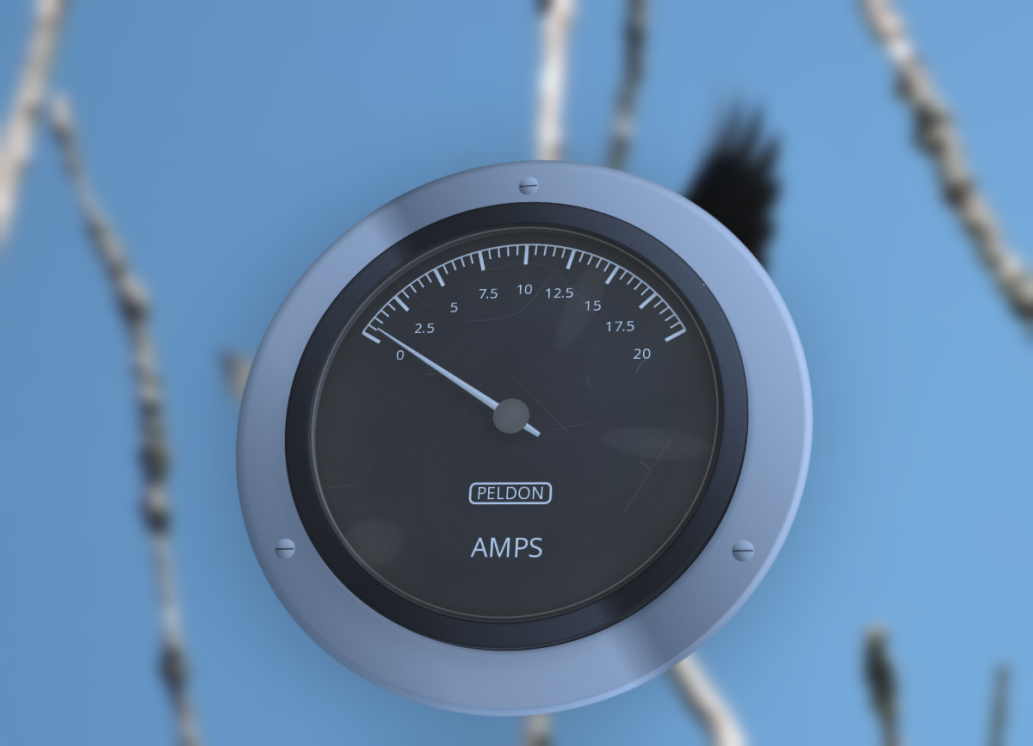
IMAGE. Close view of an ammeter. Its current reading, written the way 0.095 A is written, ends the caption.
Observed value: 0.5 A
